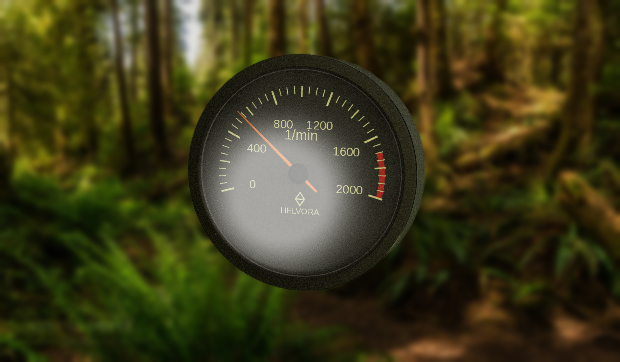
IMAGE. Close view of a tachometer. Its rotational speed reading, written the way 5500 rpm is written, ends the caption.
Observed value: 550 rpm
